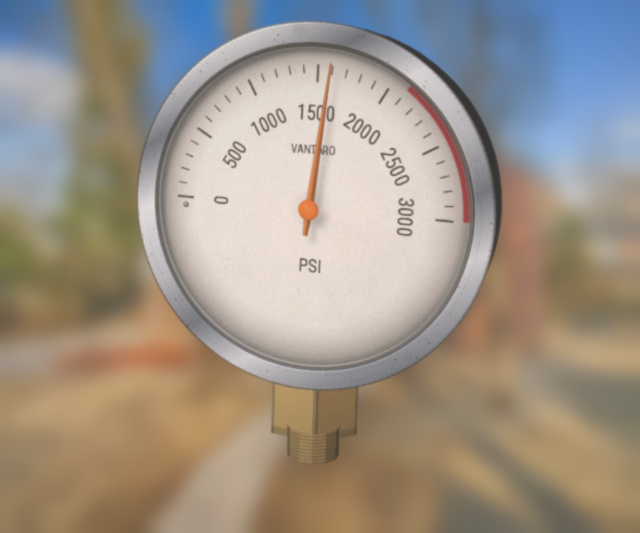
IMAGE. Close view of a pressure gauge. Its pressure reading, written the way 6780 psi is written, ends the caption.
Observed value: 1600 psi
